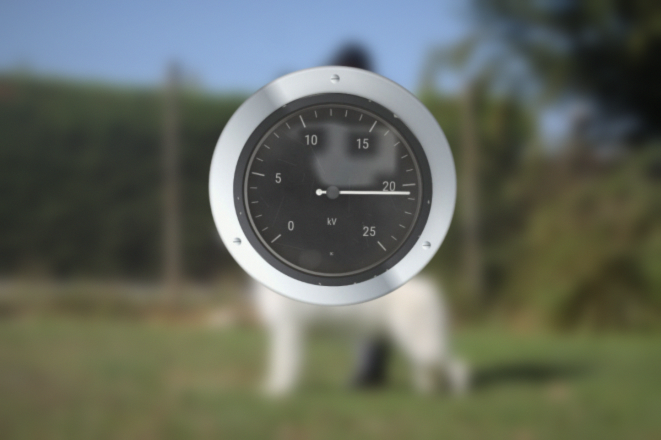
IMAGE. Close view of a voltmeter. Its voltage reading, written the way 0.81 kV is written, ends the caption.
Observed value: 20.5 kV
